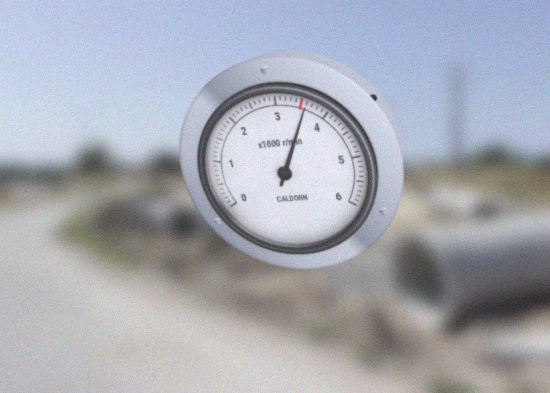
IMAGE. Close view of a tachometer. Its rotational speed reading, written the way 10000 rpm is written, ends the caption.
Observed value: 3600 rpm
